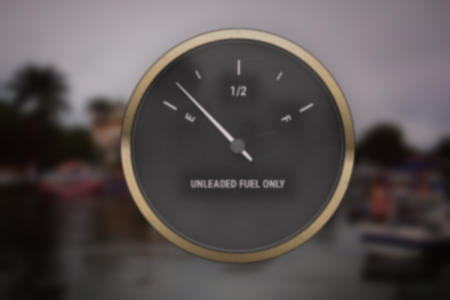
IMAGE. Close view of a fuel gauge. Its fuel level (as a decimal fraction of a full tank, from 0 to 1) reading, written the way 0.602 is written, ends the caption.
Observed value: 0.125
